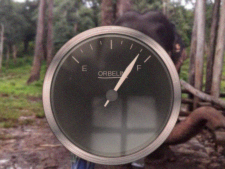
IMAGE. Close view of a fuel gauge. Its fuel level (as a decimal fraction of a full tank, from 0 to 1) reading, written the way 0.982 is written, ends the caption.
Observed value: 0.875
